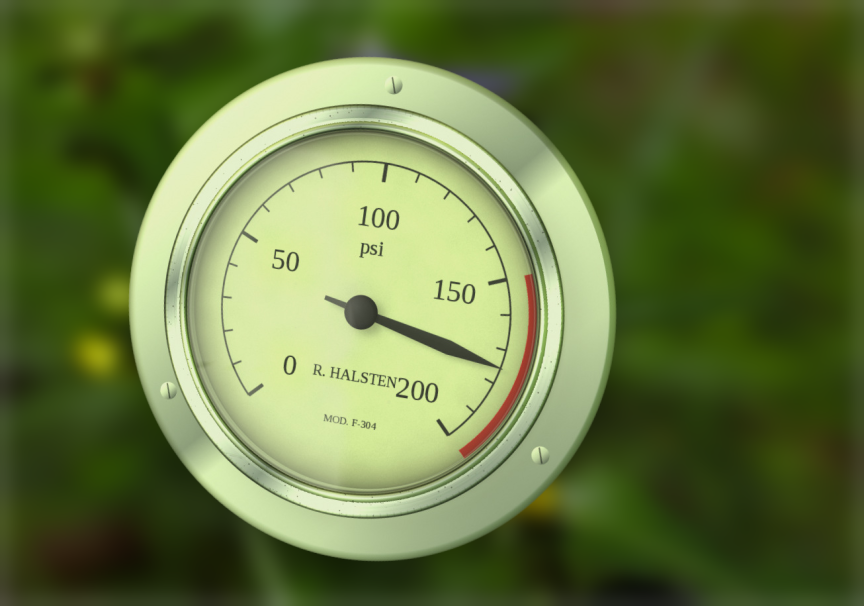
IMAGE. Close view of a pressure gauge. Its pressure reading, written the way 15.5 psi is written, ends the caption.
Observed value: 175 psi
